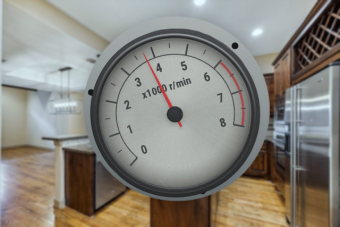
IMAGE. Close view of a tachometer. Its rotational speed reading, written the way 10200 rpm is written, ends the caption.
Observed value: 3750 rpm
